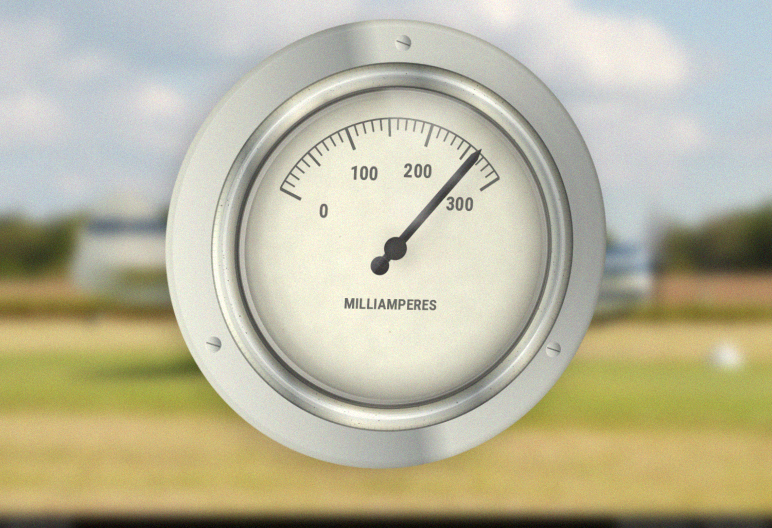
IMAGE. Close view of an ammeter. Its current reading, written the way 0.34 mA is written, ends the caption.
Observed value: 260 mA
